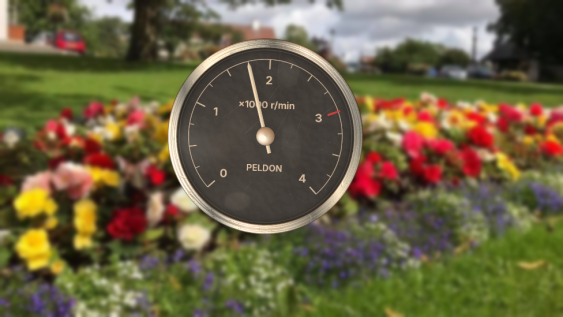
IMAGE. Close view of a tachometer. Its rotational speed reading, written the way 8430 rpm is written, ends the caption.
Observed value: 1750 rpm
